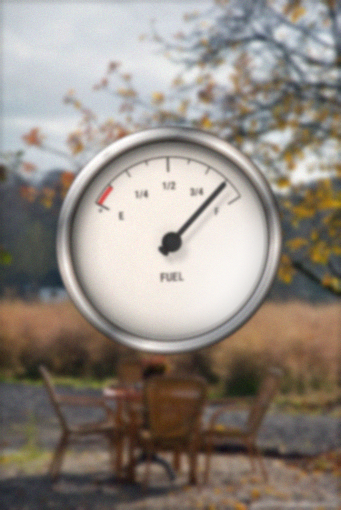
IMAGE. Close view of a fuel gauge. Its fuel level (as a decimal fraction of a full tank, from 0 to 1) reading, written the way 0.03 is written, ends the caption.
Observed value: 0.875
